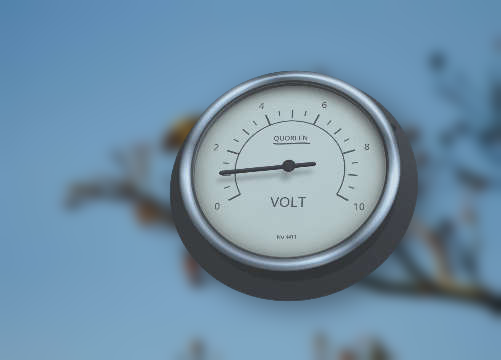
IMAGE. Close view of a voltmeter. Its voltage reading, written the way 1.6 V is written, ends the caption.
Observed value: 1 V
